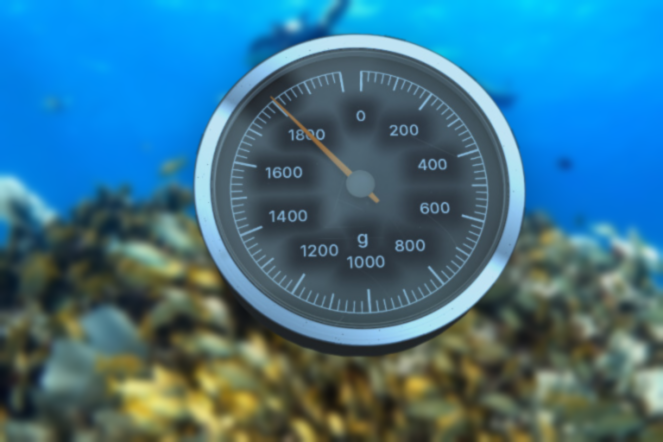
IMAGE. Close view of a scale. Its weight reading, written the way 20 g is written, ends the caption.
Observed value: 1800 g
